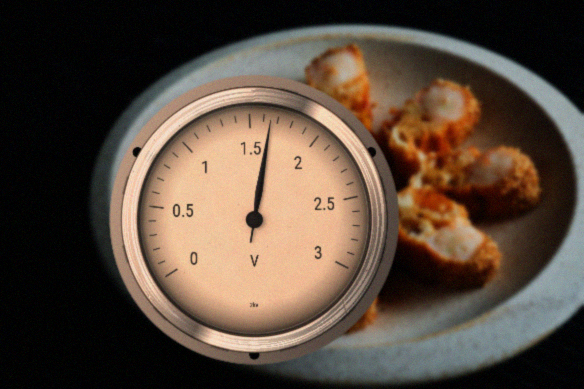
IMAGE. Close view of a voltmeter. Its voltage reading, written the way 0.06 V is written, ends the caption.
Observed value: 1.65 V
